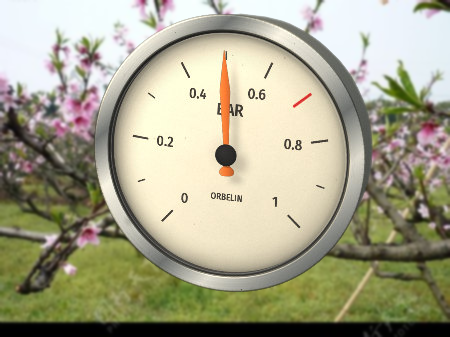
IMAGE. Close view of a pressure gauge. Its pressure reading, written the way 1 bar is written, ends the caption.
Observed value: 0.5 bar
